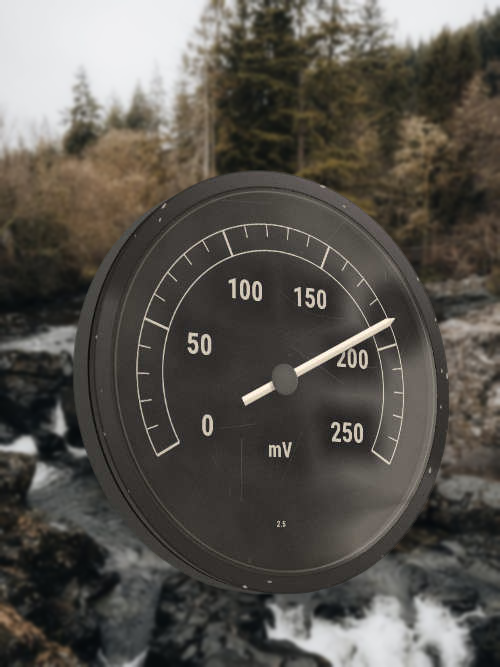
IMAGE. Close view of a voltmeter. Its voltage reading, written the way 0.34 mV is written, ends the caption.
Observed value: 190 mV
